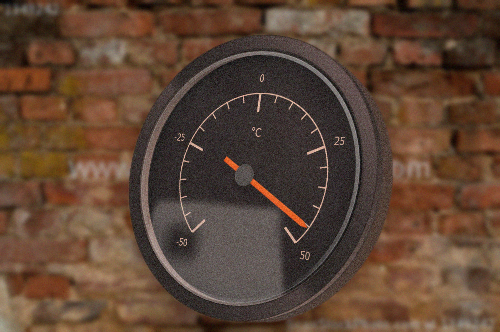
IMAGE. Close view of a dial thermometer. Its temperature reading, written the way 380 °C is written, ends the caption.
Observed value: 45 °C
